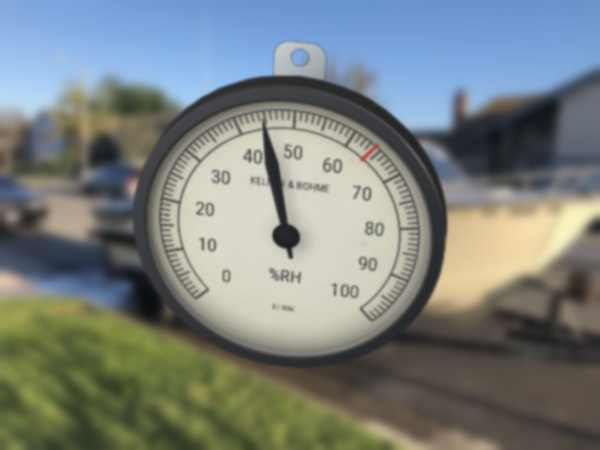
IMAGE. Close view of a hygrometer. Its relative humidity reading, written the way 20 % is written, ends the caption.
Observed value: 45 %
